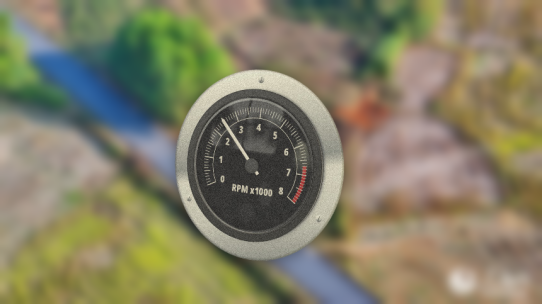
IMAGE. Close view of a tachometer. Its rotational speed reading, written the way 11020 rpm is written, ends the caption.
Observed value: 2500 rpm
